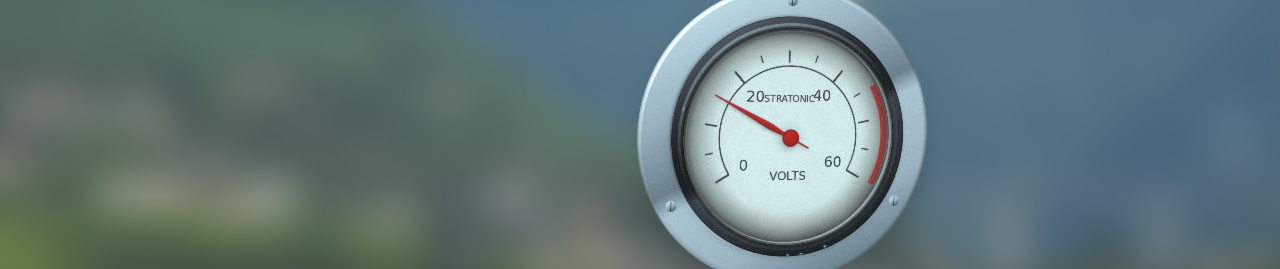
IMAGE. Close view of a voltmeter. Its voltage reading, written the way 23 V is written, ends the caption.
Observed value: 15 V
